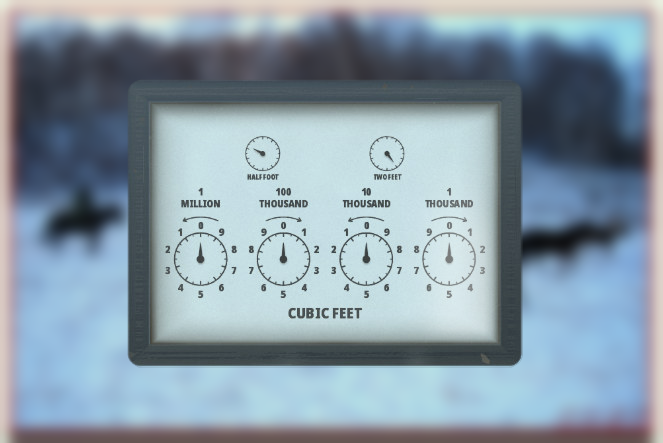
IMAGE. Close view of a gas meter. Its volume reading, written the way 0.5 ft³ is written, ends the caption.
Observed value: 0 ft³
